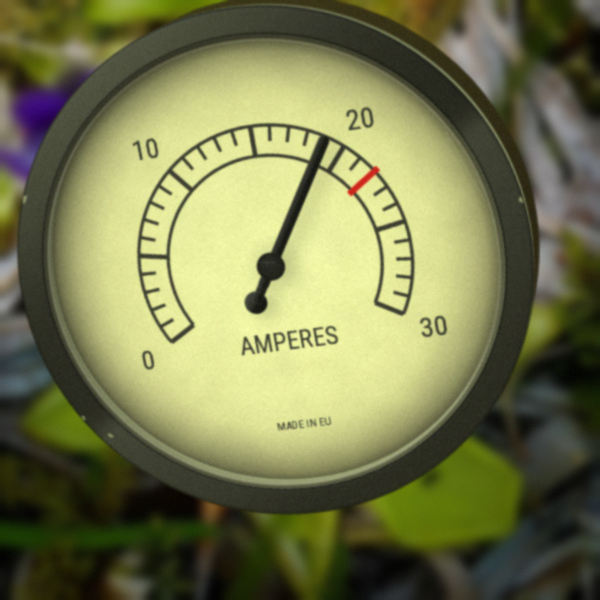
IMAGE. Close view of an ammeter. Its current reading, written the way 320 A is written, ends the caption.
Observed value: 19 A
